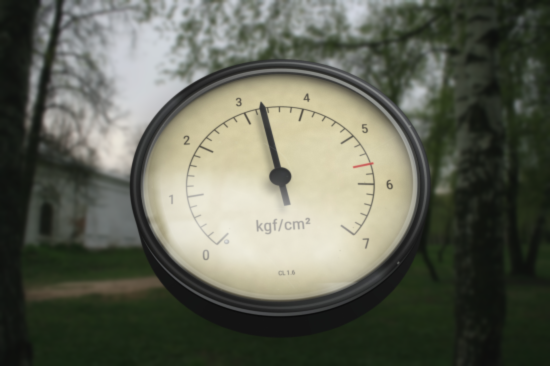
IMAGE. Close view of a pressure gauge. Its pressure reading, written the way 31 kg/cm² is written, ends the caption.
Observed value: 3.3 kg/cm²
